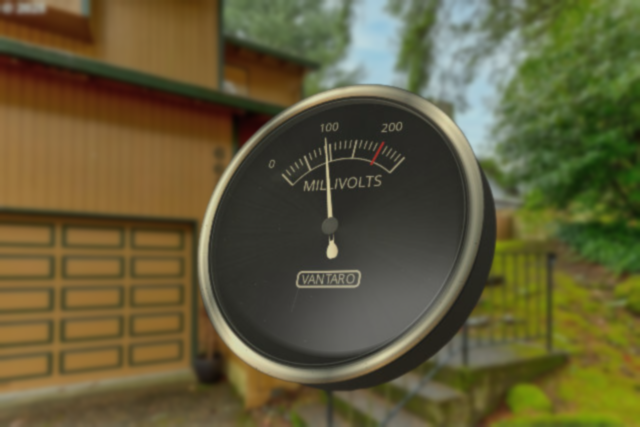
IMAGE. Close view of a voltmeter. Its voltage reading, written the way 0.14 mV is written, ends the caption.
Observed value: 100 mV
